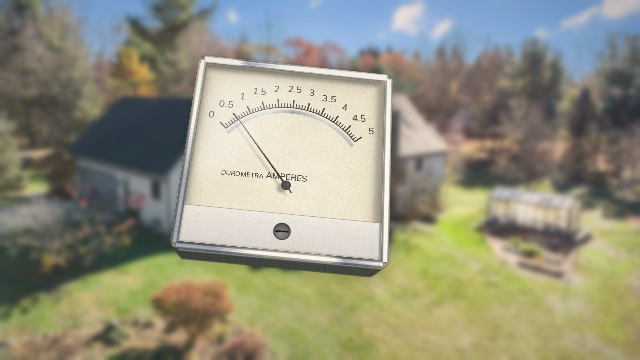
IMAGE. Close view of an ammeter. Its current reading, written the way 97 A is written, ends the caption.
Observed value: 0.5 A
